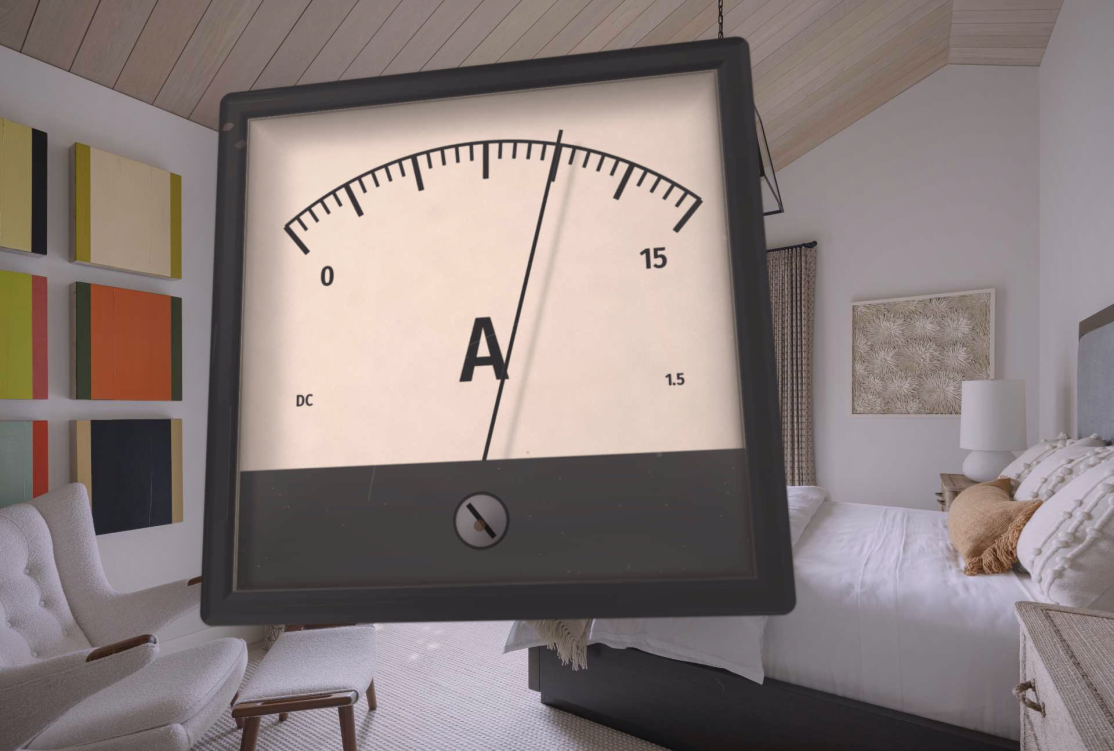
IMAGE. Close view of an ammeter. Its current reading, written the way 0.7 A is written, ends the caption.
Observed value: 10 A
